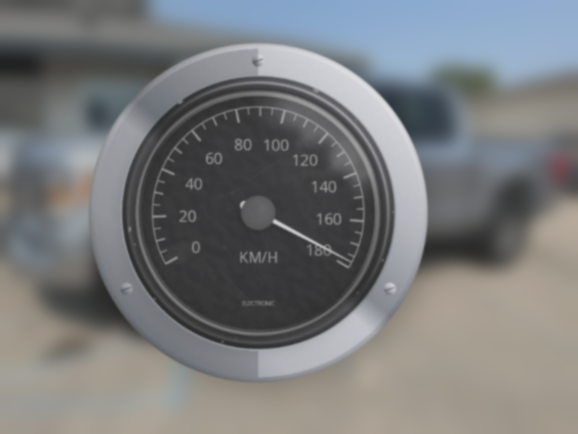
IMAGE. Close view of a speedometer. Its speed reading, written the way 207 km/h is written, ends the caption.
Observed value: 177.5 km/h
